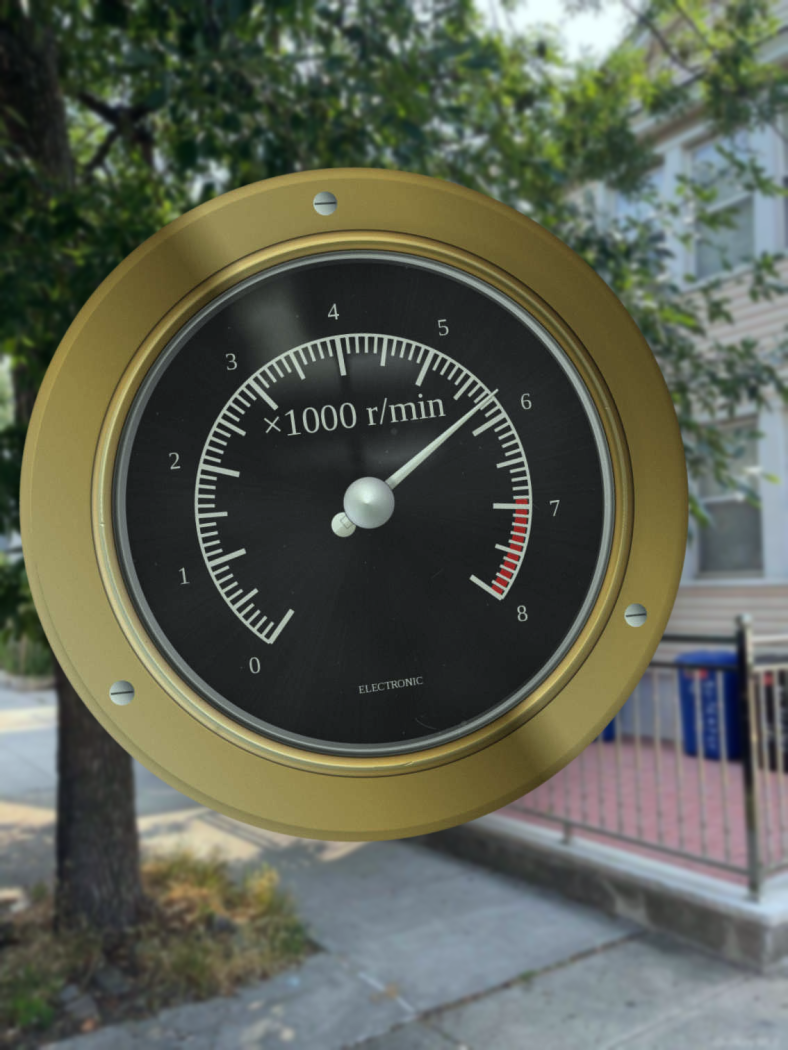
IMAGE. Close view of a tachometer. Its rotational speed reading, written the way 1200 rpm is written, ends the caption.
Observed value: 5750 rpm
